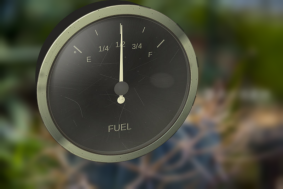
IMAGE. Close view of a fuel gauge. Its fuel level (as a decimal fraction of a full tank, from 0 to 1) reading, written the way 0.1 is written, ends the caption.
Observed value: 0.5
